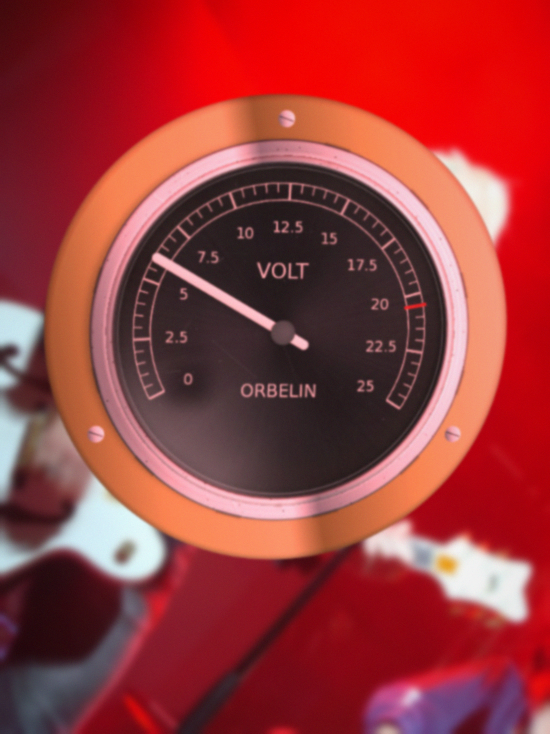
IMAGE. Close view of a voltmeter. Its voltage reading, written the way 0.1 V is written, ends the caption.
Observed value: 6 V
